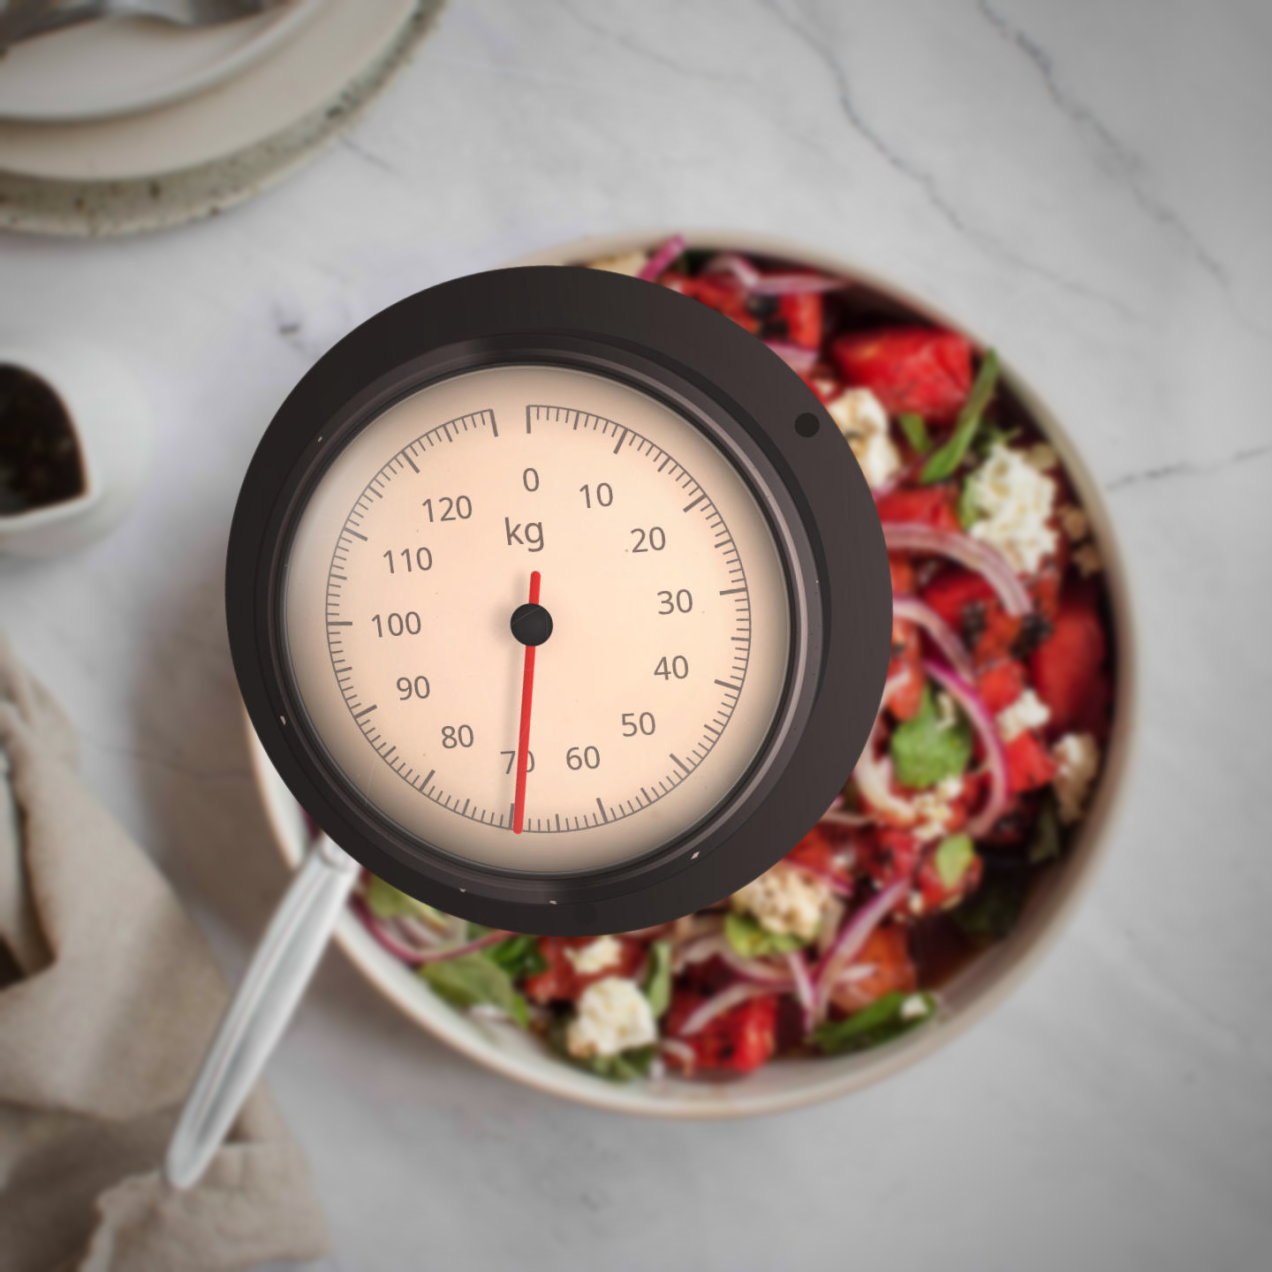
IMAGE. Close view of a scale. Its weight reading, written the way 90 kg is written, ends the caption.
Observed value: 69 kg
